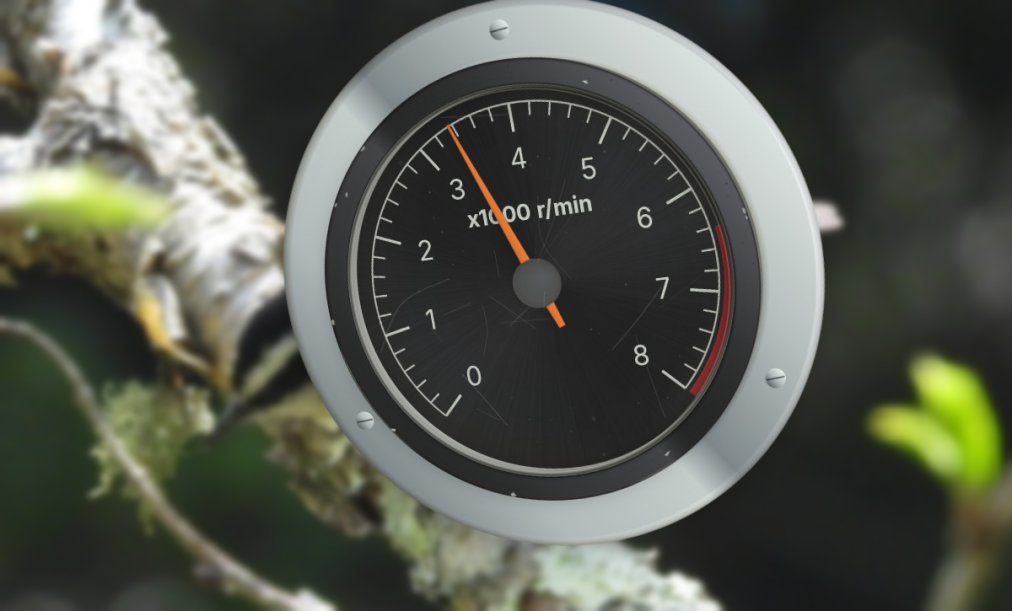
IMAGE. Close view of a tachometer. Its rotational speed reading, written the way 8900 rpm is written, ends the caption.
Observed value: 3400 rpm
